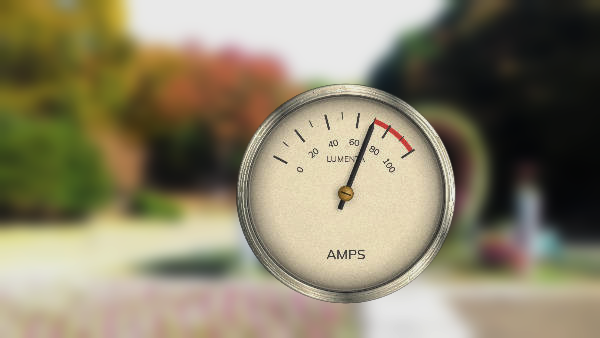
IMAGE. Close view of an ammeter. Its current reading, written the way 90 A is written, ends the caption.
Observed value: 70 A
